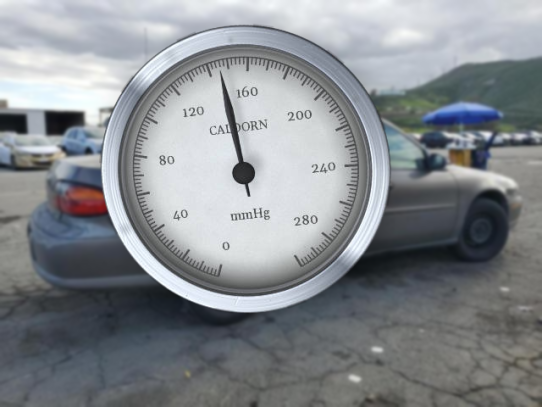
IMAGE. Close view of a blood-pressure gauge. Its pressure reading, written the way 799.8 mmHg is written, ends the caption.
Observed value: 146 mmHg
